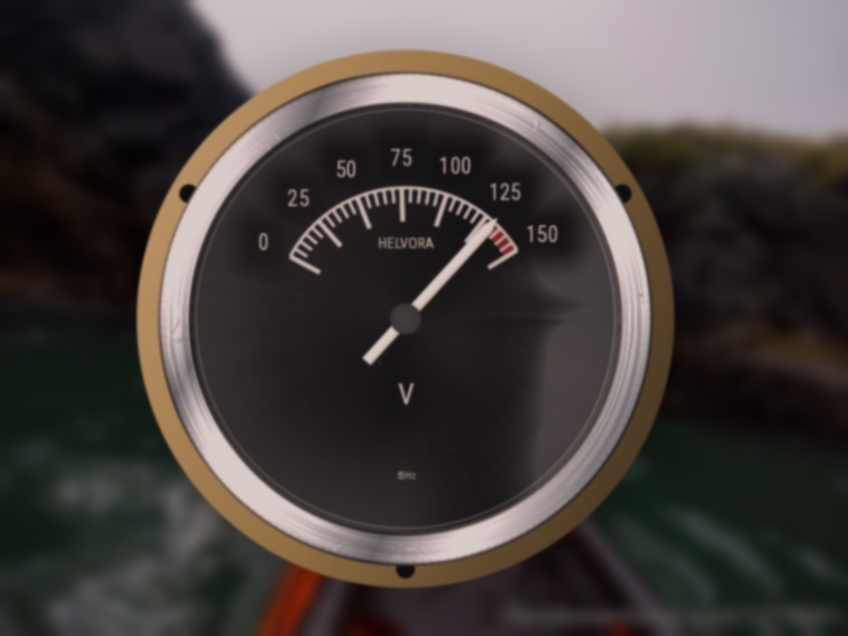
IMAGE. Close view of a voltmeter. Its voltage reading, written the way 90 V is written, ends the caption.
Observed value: 130 V
